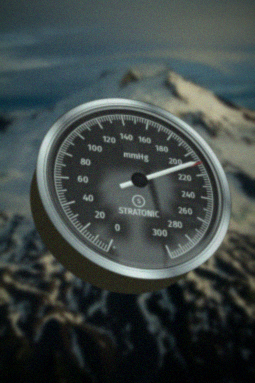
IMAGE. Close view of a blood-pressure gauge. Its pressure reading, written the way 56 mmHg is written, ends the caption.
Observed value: 210 mmHg
